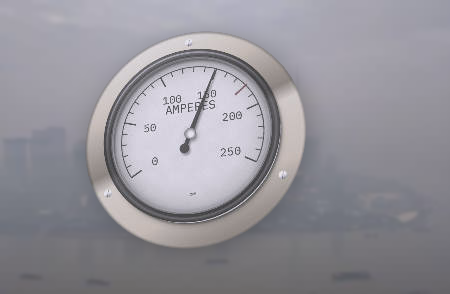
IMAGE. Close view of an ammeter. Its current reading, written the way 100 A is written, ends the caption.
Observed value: 150 A
